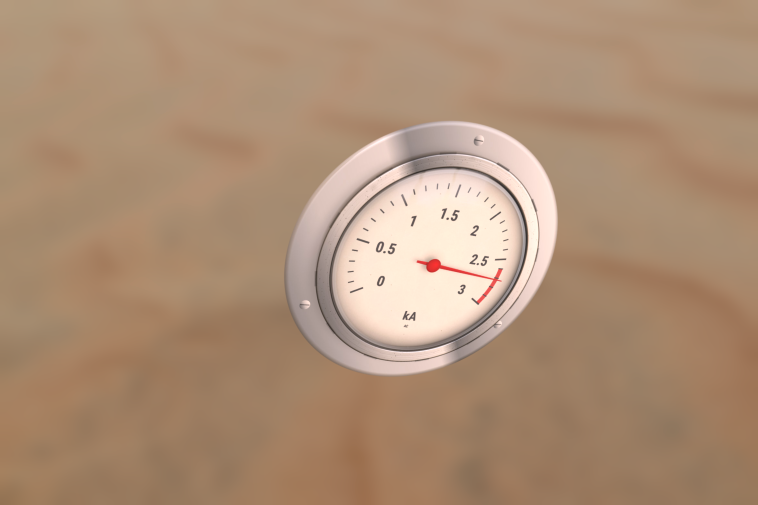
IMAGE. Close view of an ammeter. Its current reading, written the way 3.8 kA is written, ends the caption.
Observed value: 2.7 kA
